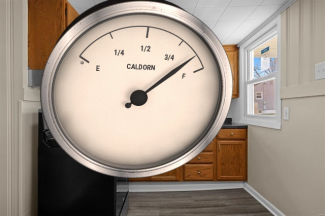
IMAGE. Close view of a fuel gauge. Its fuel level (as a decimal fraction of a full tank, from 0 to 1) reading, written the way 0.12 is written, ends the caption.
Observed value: 0.875
